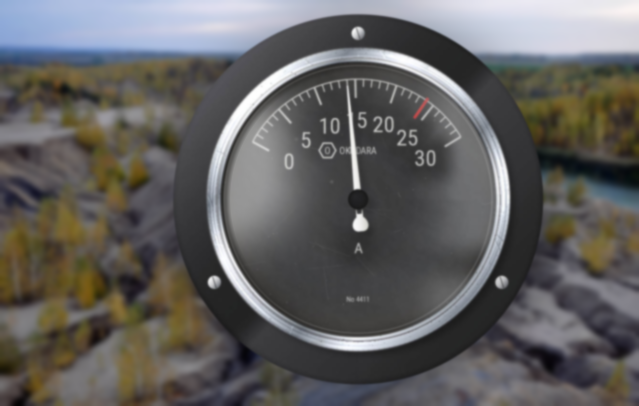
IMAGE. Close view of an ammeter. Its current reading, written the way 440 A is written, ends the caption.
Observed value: 14 A
